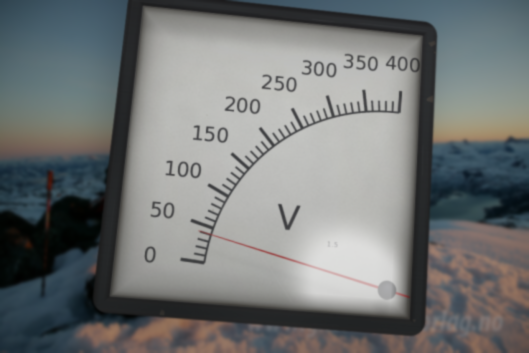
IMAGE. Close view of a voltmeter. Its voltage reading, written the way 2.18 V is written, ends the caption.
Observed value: 40 V
